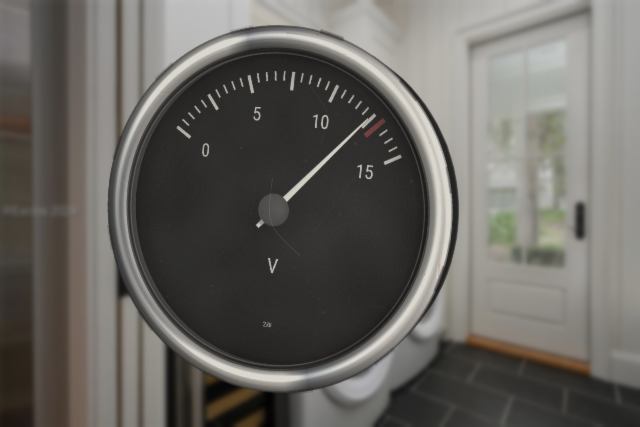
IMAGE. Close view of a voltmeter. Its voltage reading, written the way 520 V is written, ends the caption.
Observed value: 12.5 V
